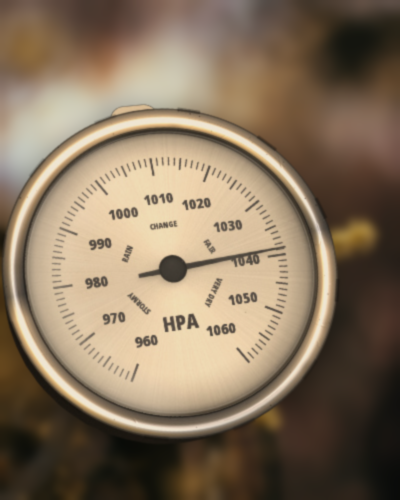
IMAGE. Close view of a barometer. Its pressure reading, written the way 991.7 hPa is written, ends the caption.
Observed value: 1039 hPa
